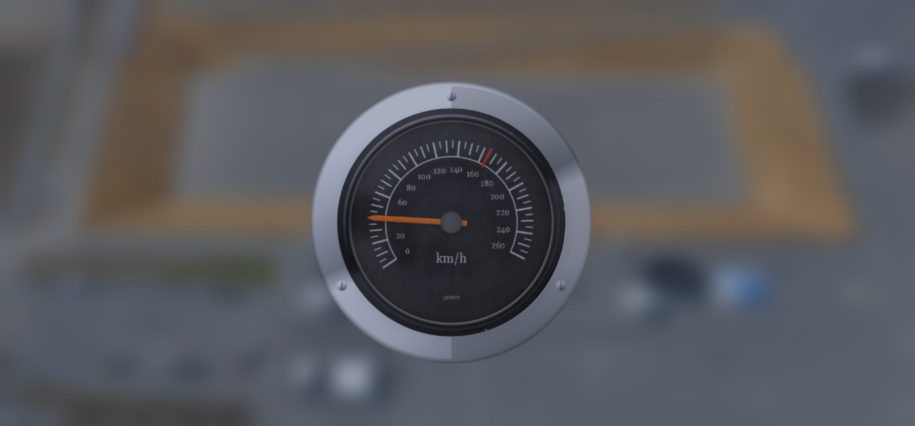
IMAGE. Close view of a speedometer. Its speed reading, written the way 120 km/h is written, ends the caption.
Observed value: 40 km/h
